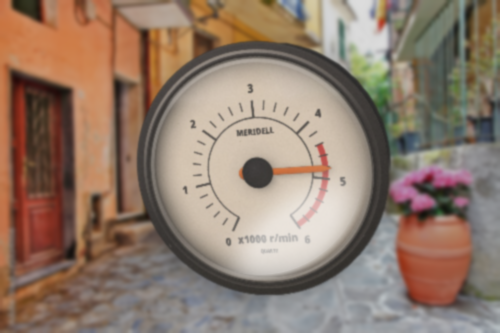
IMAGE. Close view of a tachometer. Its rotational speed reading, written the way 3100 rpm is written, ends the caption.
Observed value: 4800 rpm
